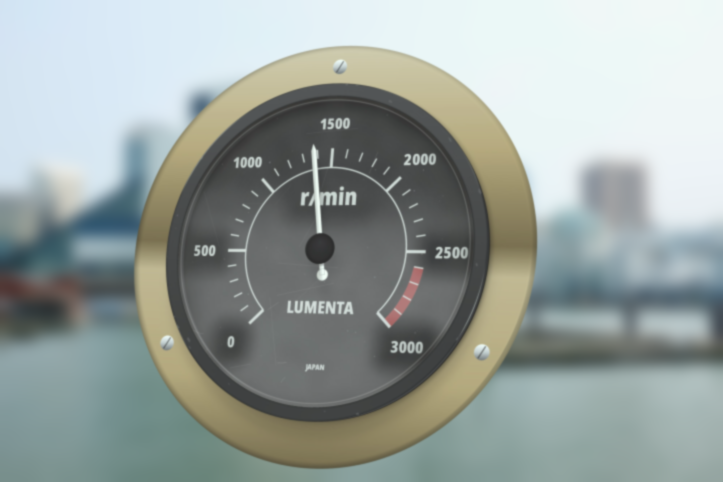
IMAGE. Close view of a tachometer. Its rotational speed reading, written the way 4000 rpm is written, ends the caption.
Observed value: 1400 rpm
